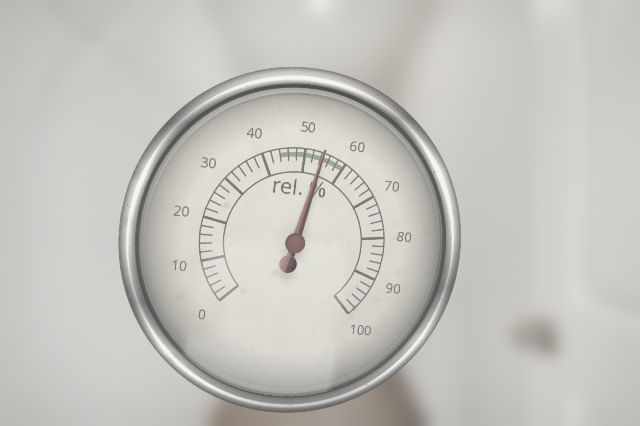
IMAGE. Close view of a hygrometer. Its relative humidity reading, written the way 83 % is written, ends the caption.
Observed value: 54 %
